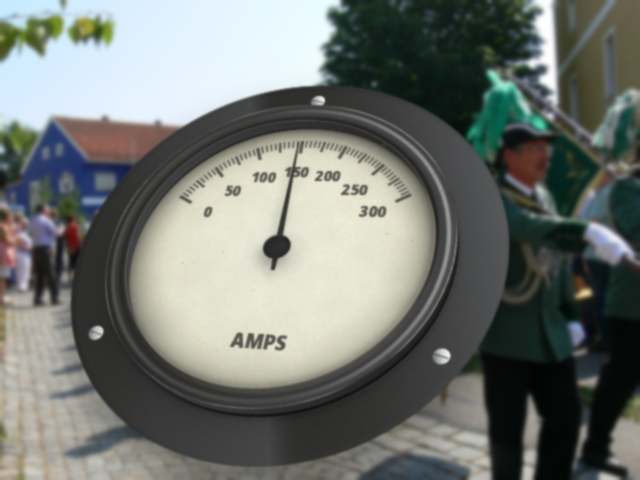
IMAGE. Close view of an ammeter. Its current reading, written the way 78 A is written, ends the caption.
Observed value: 150 A
